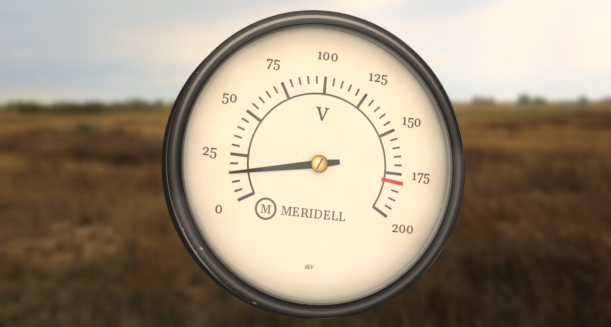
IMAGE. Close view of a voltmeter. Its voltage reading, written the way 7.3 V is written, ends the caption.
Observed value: 15 V
